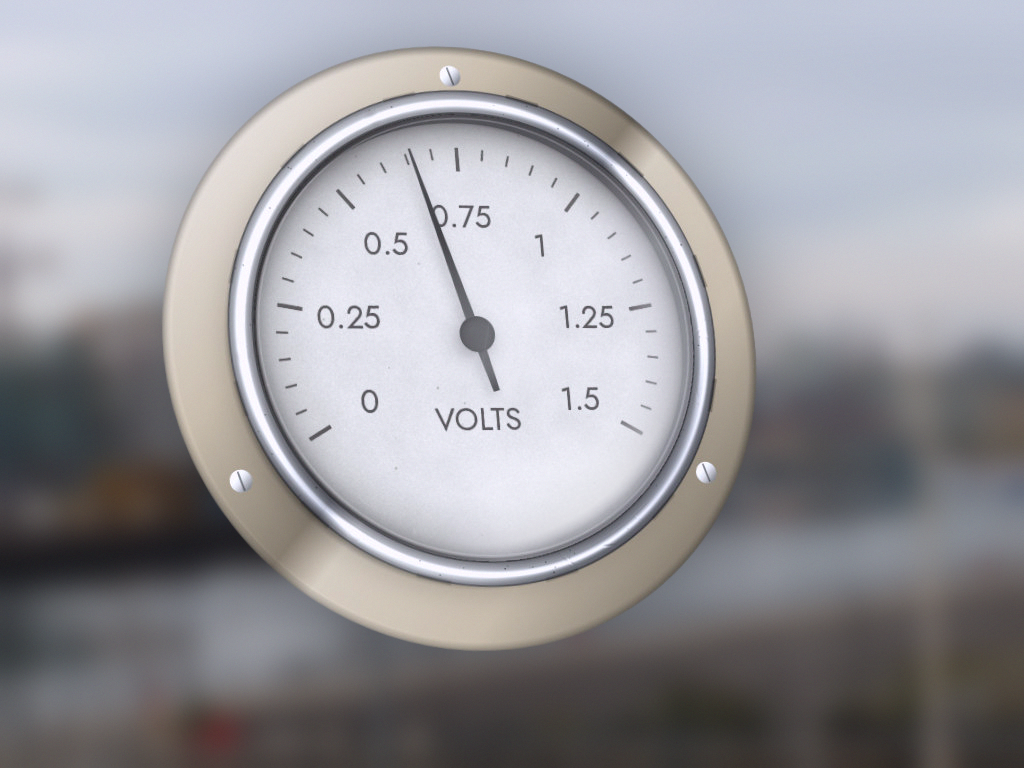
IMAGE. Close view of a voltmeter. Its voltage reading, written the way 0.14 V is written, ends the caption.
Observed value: 0.65 V
